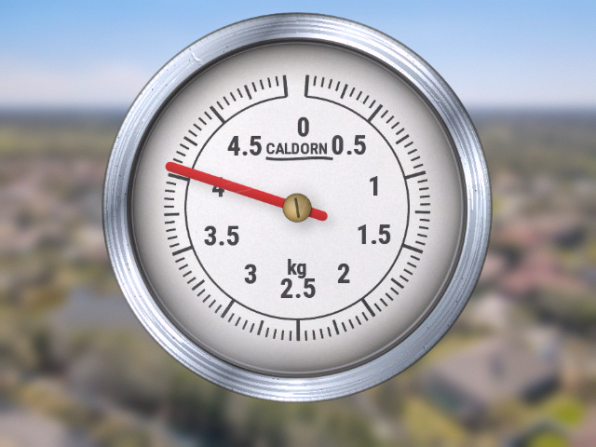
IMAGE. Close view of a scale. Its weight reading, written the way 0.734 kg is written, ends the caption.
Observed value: 4.05 kg
